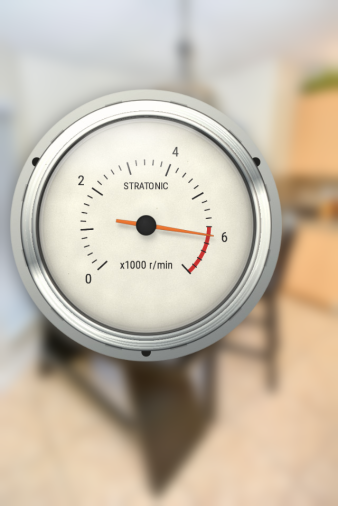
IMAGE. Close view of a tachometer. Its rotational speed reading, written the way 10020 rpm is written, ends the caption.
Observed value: 6000 rpm
